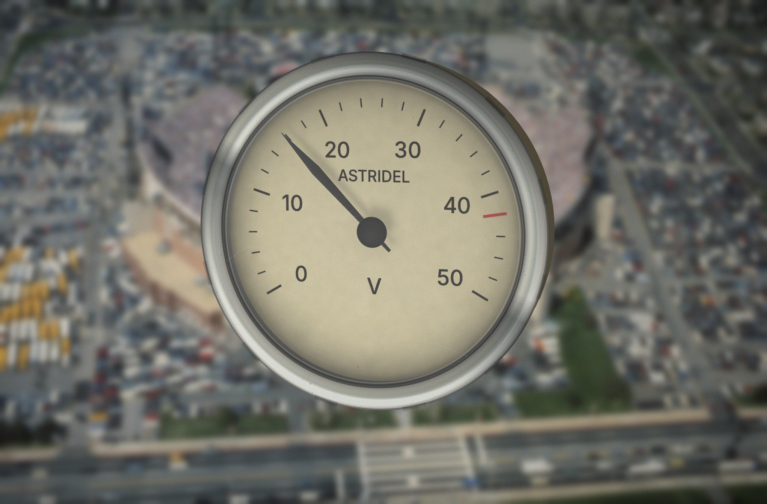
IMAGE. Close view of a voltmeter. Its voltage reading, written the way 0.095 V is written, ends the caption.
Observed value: 16 V
